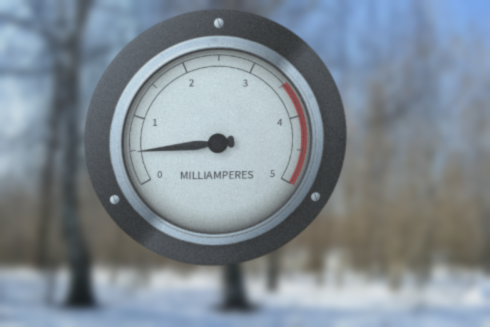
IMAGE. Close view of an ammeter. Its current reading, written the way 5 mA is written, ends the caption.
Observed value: 0.5 mA
